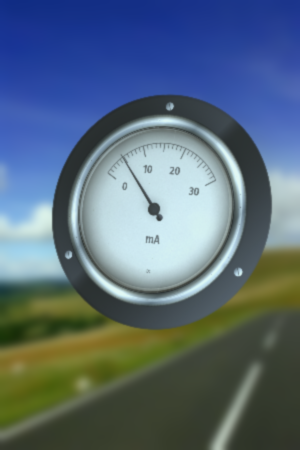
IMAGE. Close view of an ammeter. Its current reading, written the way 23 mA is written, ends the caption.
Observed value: 5 mA
